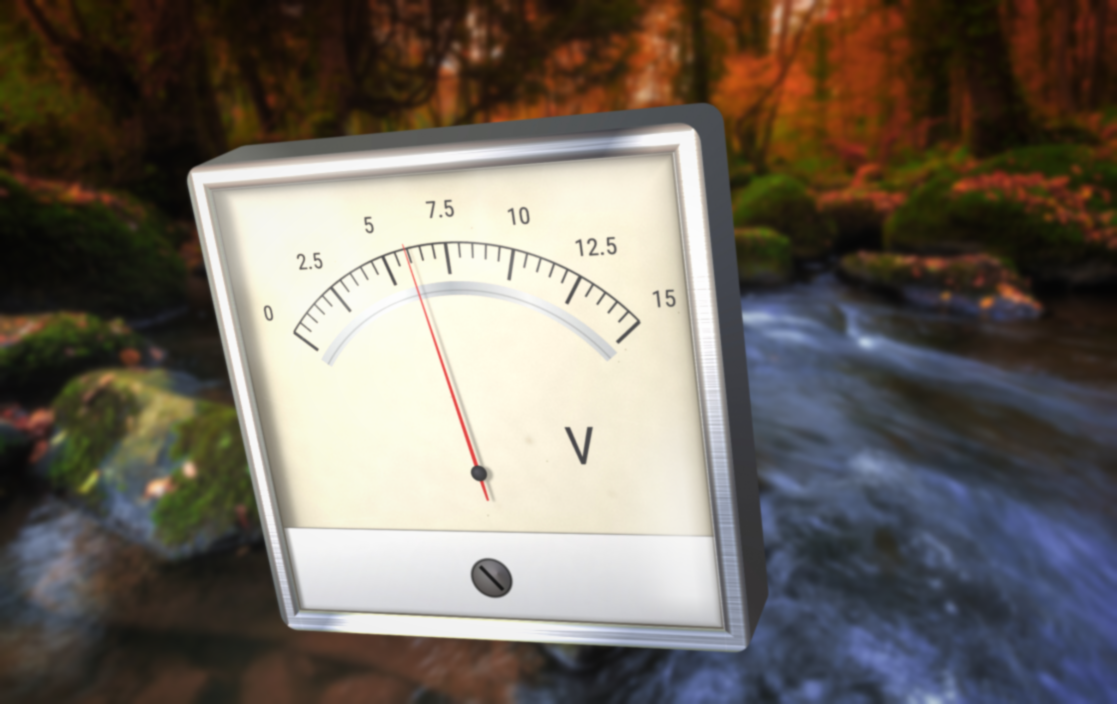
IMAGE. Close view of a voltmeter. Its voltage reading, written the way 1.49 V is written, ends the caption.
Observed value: 6 V
